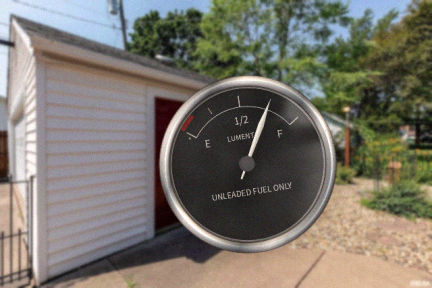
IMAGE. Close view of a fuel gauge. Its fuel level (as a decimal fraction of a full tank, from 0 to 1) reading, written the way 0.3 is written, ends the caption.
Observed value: 0.75
